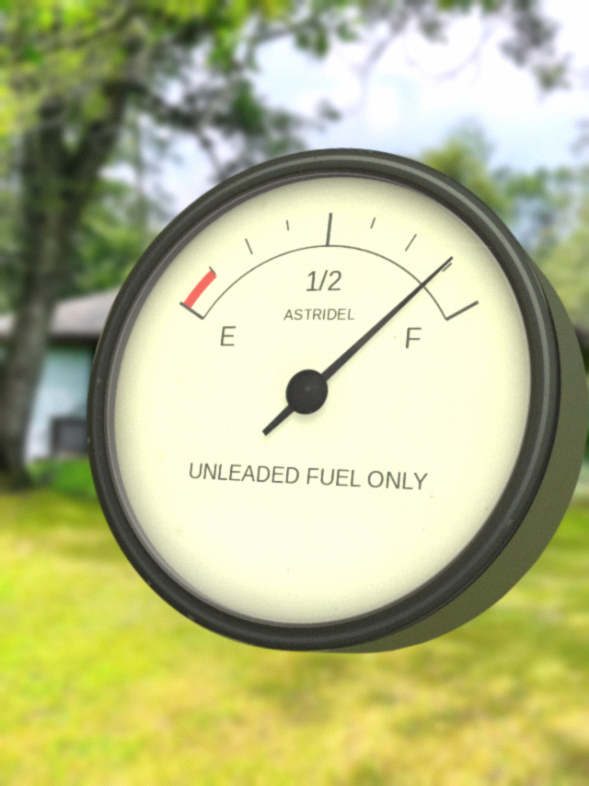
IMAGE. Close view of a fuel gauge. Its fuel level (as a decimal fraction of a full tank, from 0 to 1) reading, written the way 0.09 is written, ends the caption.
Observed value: 0.875
